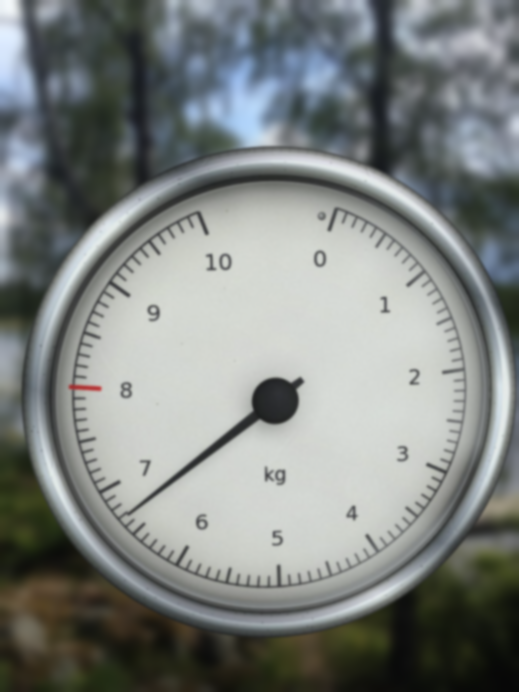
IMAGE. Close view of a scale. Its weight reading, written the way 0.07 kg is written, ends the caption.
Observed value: 6.7 kg
